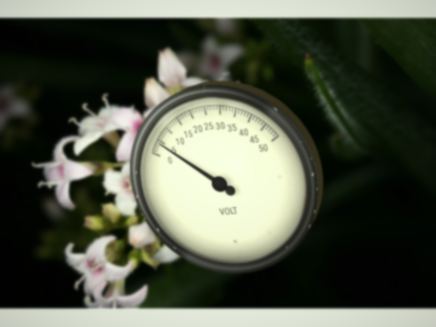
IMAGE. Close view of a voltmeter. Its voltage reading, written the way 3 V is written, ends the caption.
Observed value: 5 V
